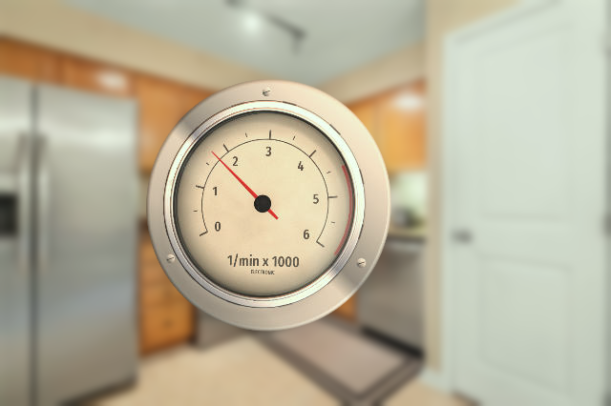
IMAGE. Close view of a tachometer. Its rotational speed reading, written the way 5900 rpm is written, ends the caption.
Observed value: 1750 rpm
